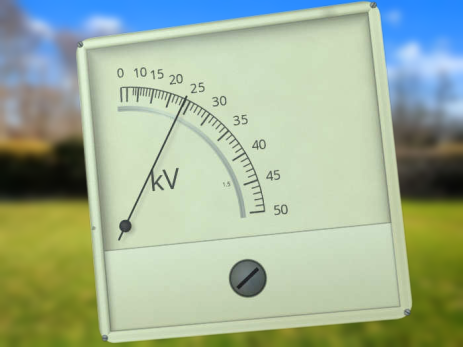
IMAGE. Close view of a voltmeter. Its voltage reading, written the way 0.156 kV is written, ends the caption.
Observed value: 24 kV
